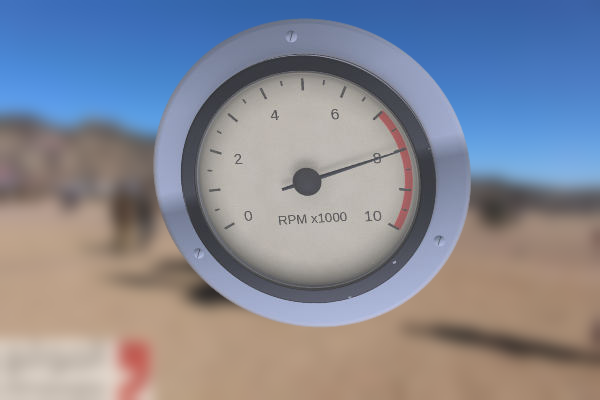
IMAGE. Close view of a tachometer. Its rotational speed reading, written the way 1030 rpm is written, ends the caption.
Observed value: 8000 rpm
